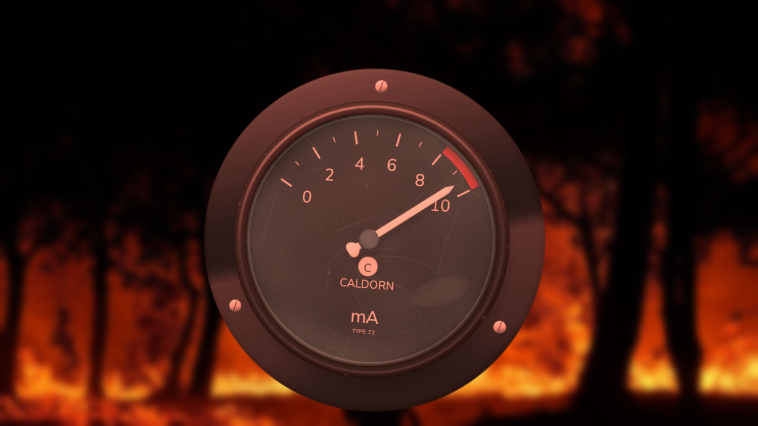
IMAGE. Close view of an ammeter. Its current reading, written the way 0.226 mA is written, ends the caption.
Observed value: 9.5 mA
